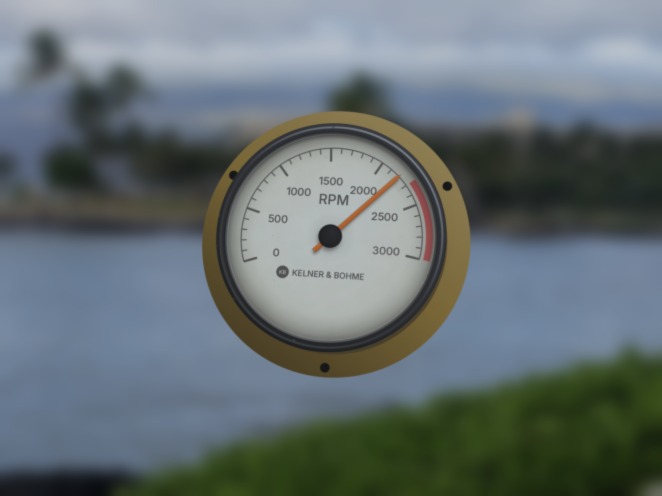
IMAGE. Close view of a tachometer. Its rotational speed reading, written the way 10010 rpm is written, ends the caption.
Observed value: 2200 rpm
